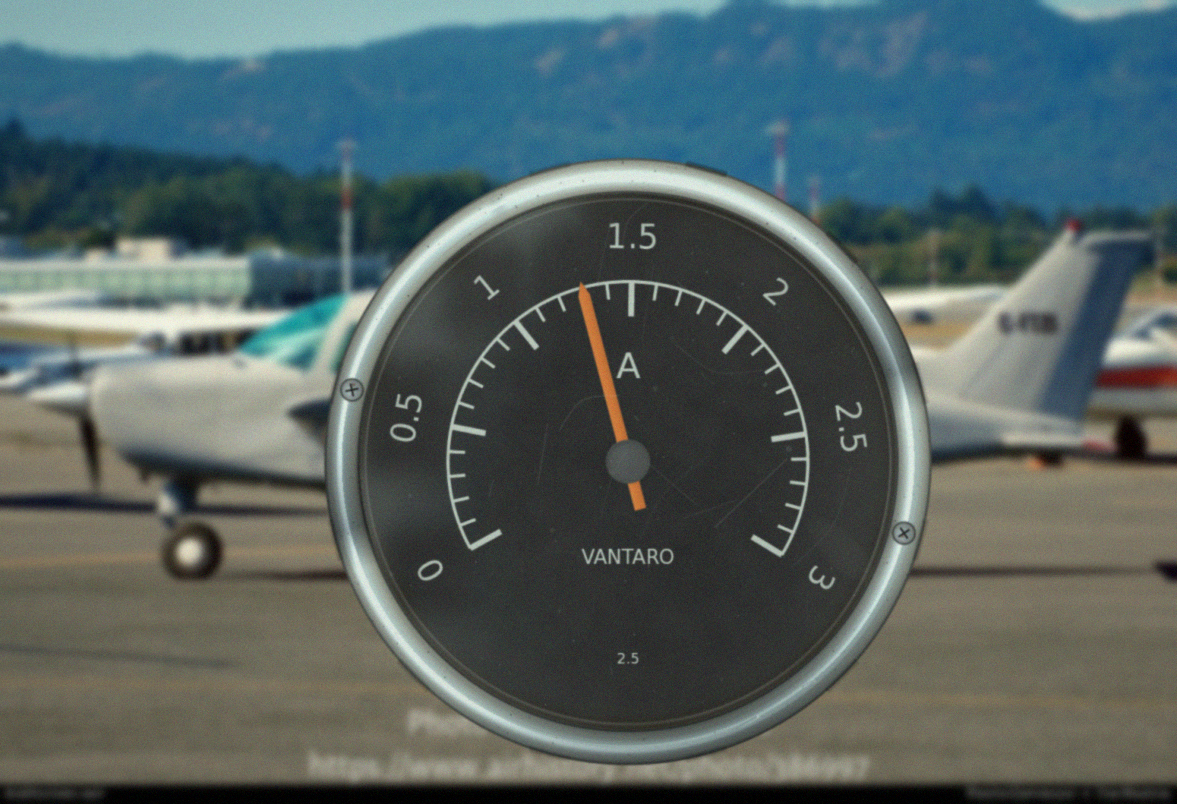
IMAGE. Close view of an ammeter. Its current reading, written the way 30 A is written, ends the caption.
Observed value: 1.3 A
